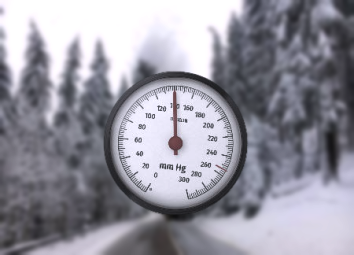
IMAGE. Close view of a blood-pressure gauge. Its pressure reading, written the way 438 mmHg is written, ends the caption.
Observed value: 140 mmHg
